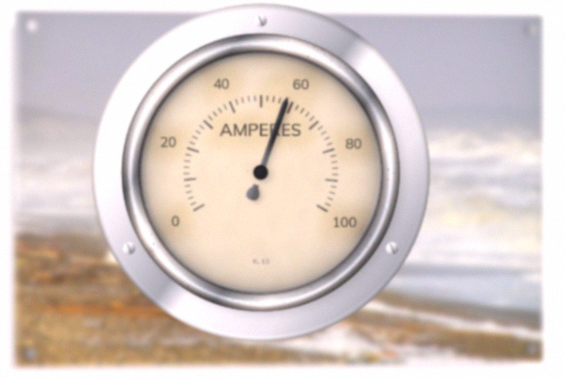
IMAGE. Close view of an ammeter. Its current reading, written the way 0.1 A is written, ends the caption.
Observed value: 58 A
